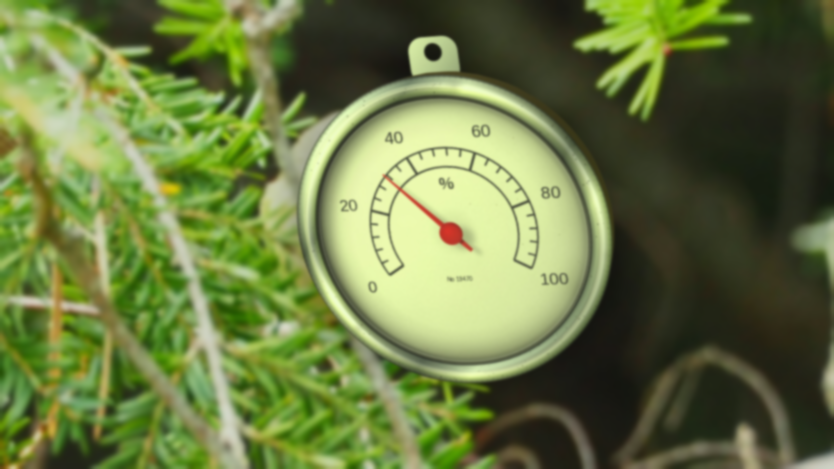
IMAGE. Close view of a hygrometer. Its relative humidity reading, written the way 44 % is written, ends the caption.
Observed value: 32 %
